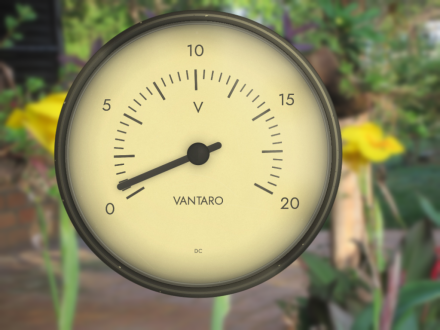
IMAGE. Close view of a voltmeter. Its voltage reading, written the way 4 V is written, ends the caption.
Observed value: 0.75 V
